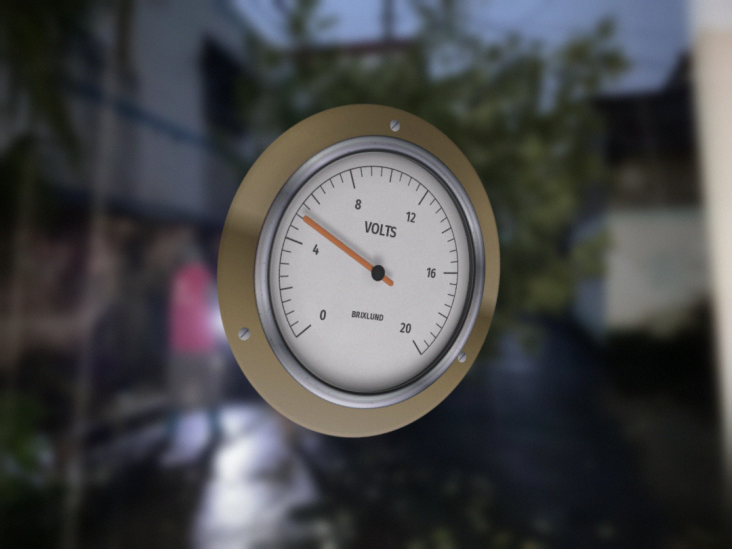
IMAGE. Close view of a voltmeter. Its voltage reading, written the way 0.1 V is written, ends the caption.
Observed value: 5 V
